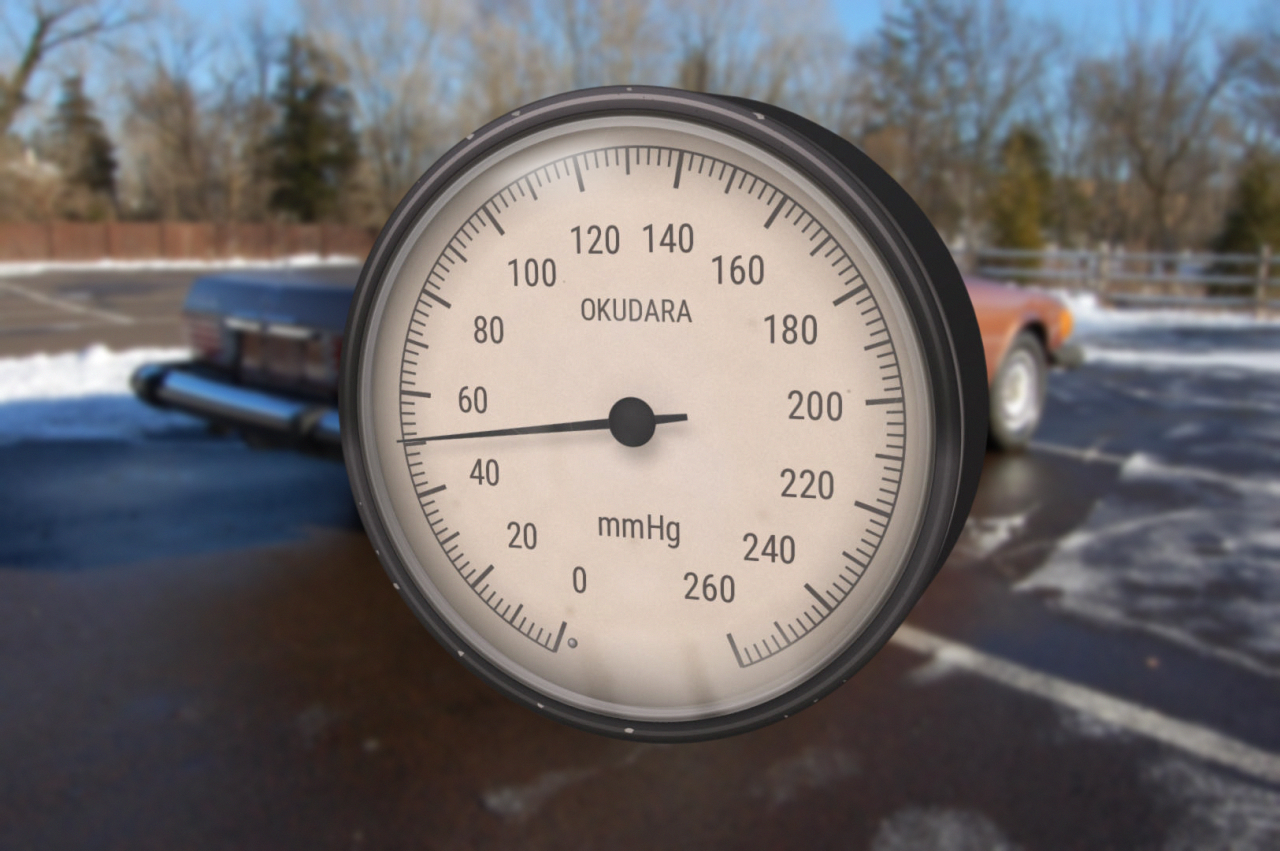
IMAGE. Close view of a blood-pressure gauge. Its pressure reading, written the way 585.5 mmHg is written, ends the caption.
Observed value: 51 mmHg
